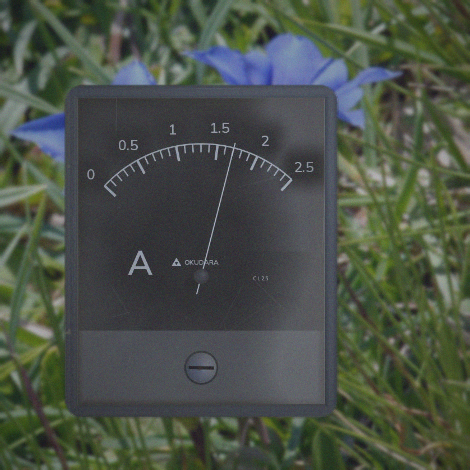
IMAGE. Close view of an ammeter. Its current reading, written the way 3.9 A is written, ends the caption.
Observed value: 1.7 A
